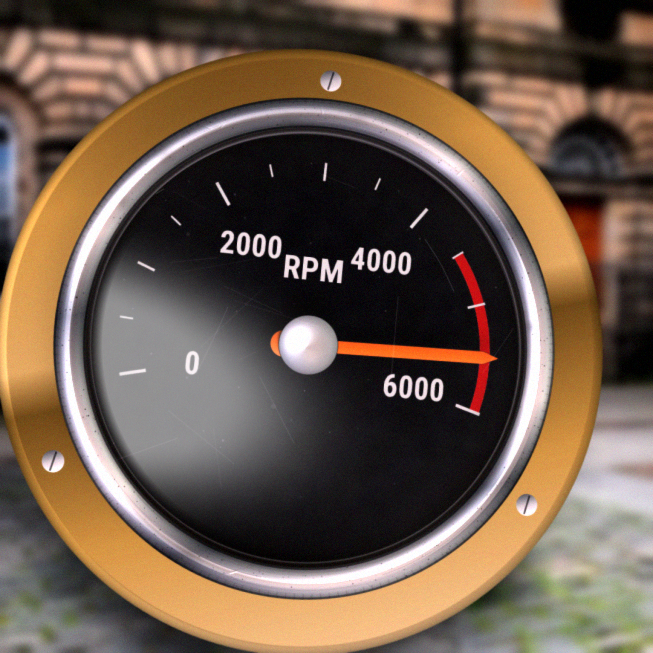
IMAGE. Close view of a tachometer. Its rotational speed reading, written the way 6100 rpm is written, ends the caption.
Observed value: 5500 rpm
